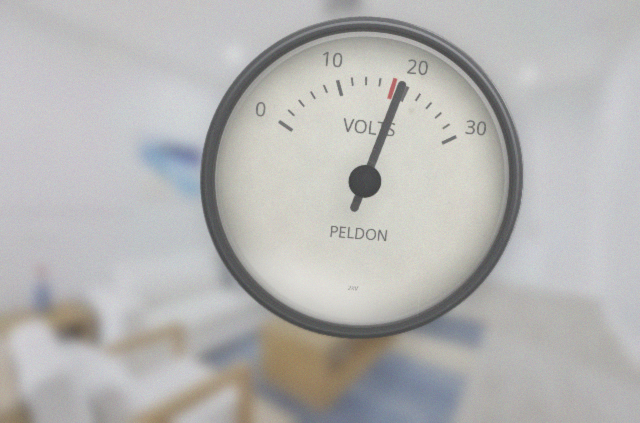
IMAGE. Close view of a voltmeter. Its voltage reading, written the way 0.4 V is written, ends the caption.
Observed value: 19 V
